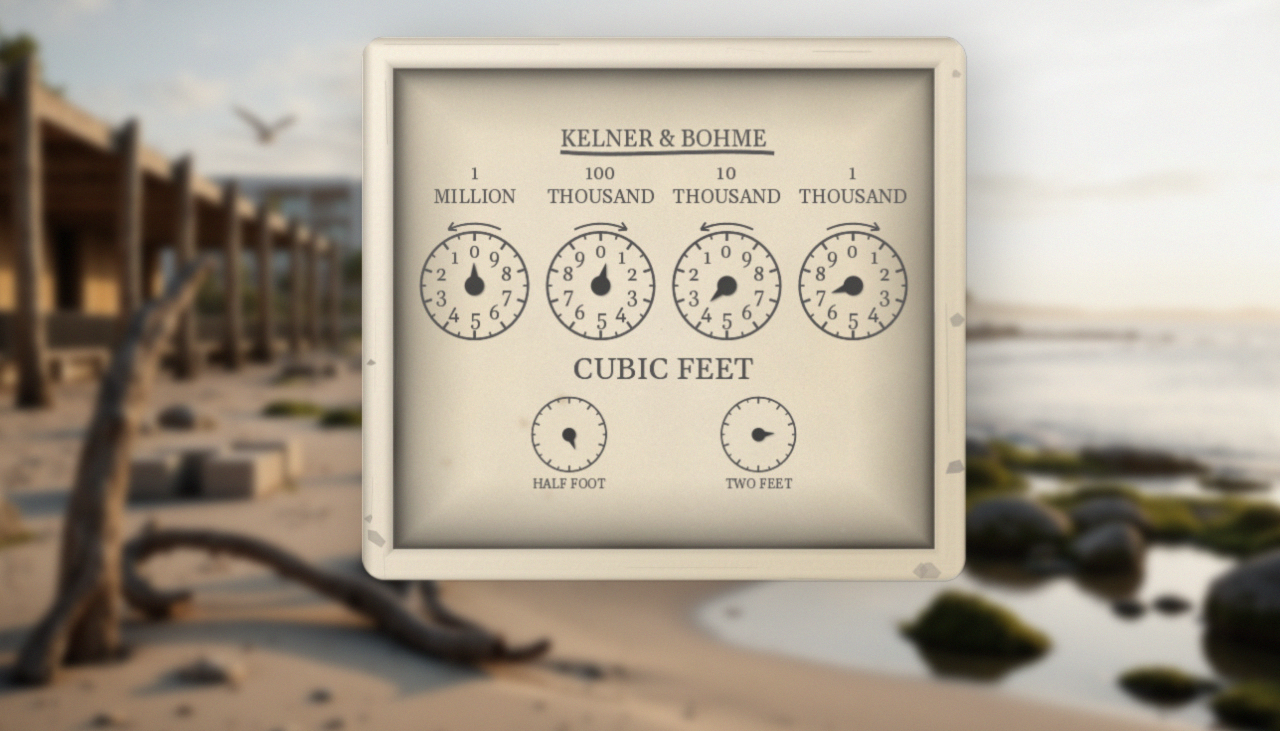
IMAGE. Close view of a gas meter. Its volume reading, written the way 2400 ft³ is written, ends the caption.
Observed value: 3700 ft³
